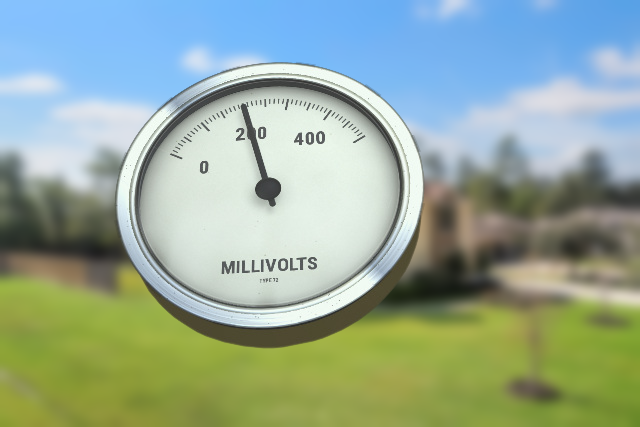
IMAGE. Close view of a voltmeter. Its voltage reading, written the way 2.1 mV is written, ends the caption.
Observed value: 200 mV
